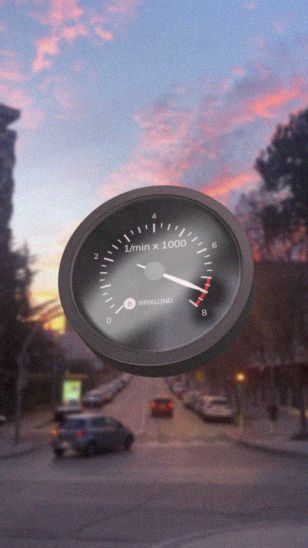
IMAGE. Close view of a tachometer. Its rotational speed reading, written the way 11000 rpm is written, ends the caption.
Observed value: 7500 rpm
